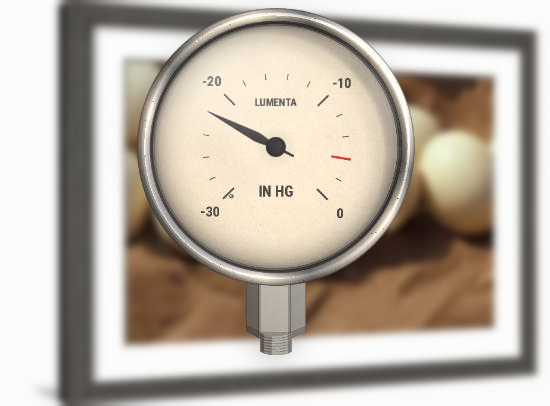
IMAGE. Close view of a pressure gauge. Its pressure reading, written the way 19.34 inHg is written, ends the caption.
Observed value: -22 inHg
